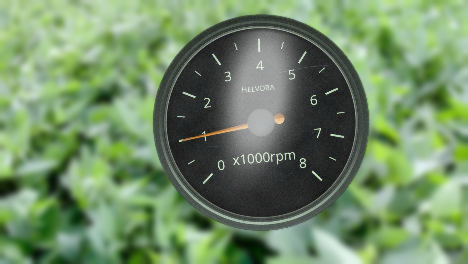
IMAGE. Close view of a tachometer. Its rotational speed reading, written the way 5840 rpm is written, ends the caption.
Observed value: 1000 rpm
